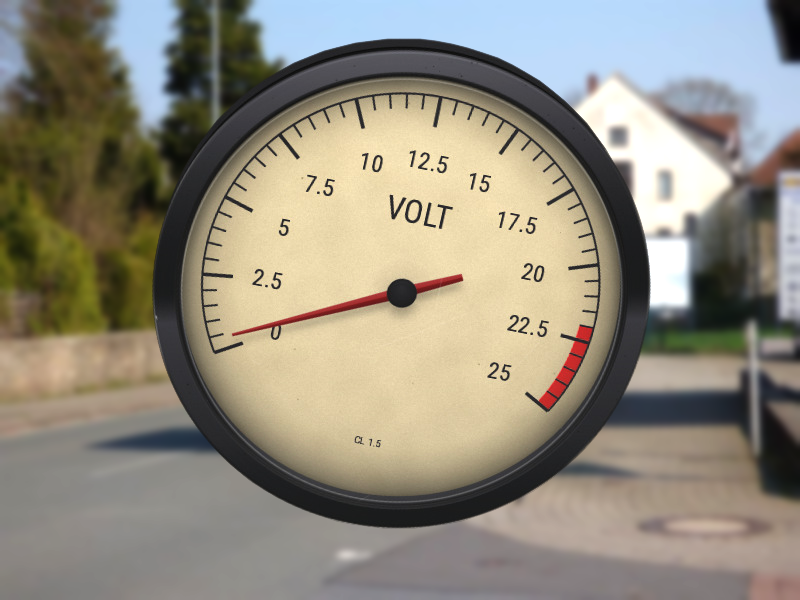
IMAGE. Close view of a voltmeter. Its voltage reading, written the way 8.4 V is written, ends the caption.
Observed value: 0.5 V
